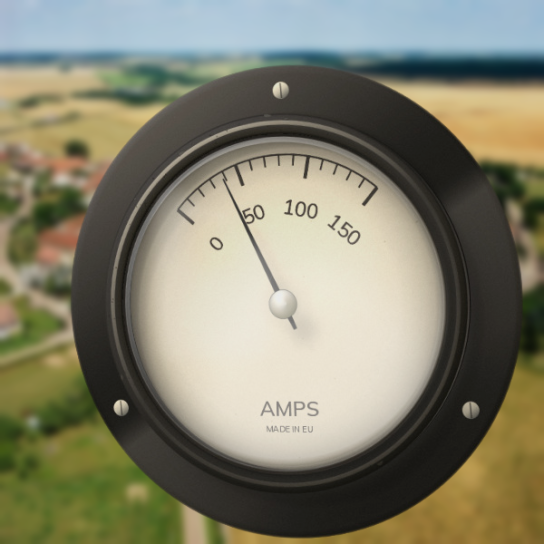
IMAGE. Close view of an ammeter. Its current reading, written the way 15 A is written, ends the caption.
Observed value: 40 A
